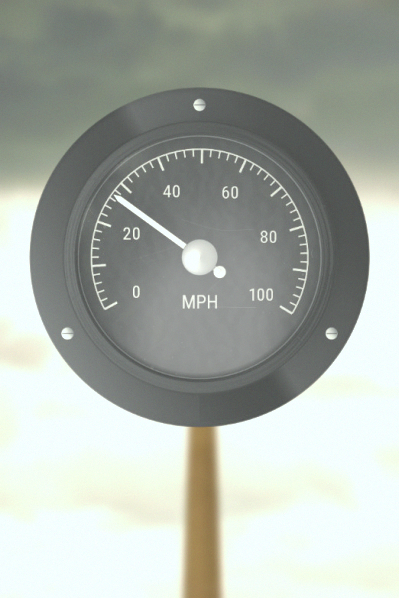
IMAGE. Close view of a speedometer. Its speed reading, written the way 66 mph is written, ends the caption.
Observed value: 27 mph
